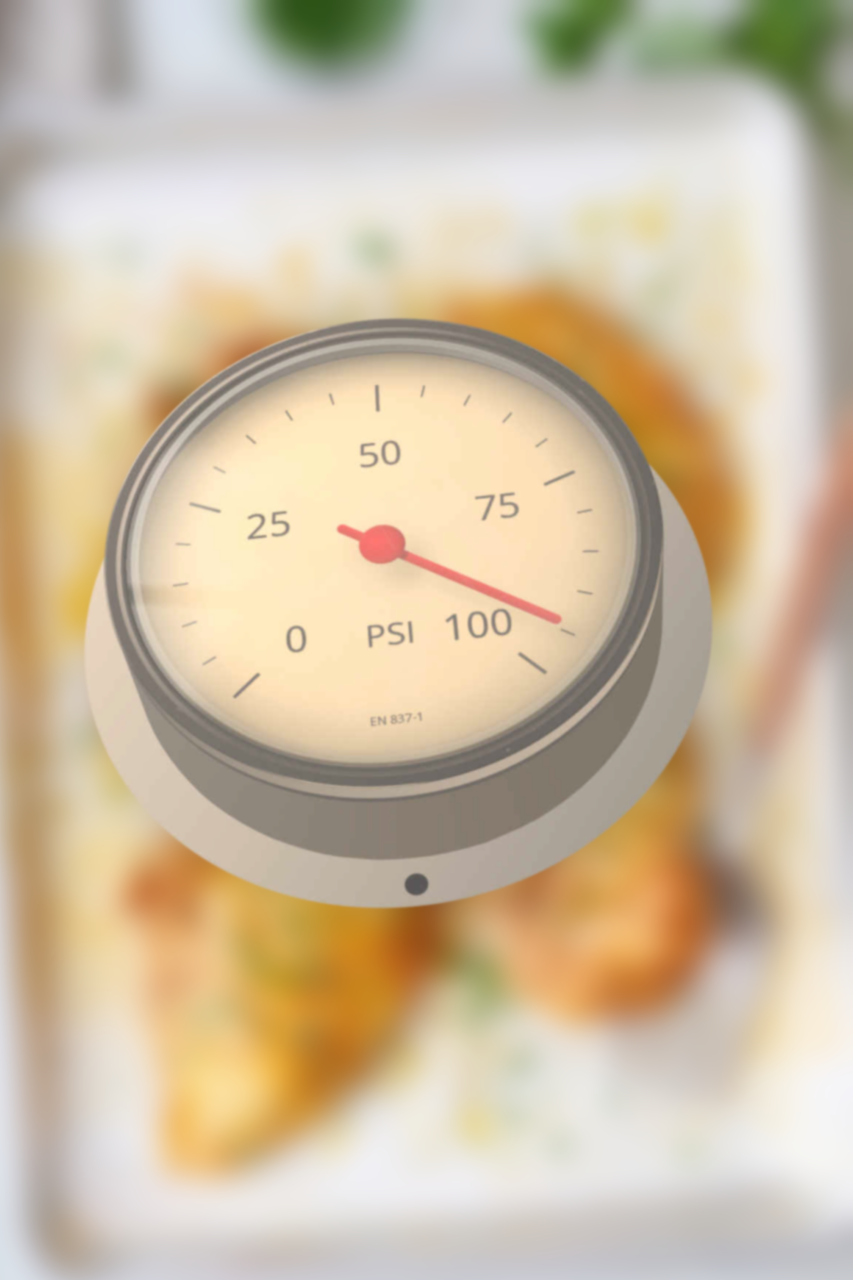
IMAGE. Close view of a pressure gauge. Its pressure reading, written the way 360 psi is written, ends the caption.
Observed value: 95 psi
